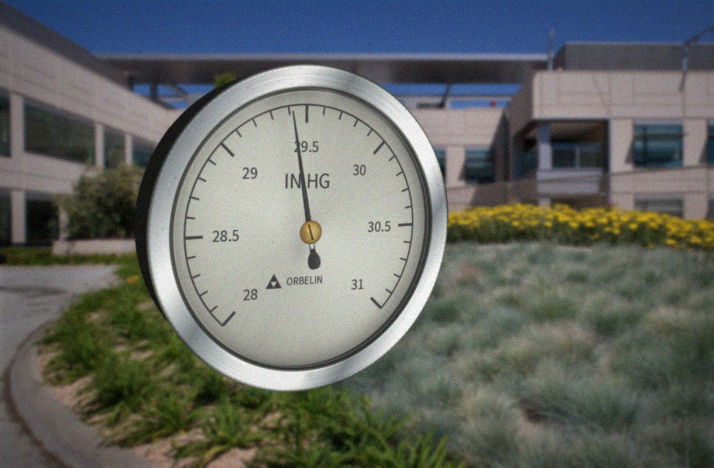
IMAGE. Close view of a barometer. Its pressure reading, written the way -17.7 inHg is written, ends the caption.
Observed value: 29.4 inHg
